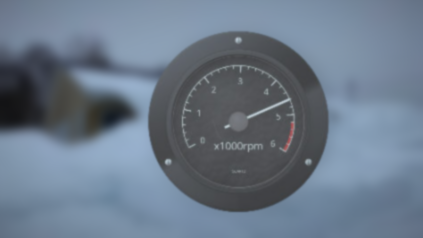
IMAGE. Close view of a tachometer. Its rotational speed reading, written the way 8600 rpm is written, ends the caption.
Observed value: 4600 rpm
